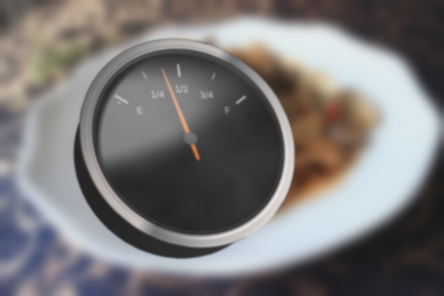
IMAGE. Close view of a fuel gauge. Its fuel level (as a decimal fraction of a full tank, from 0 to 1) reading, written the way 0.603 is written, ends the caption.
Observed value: 0.375
